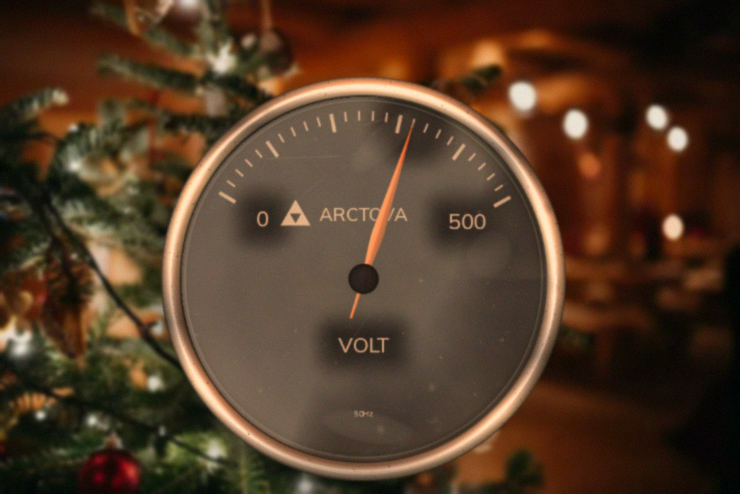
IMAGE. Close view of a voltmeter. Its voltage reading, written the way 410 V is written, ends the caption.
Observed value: 320 V
